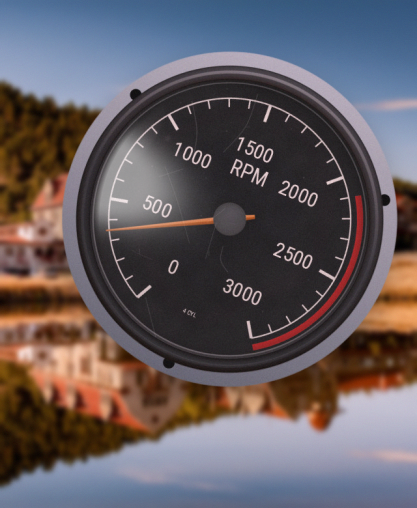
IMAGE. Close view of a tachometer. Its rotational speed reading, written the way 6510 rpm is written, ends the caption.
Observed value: 350 rpm
